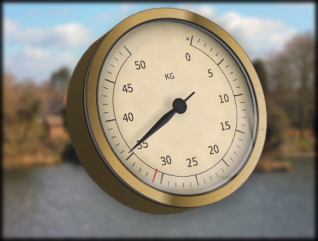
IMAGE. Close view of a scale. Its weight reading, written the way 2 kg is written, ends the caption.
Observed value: 35.5 kg
